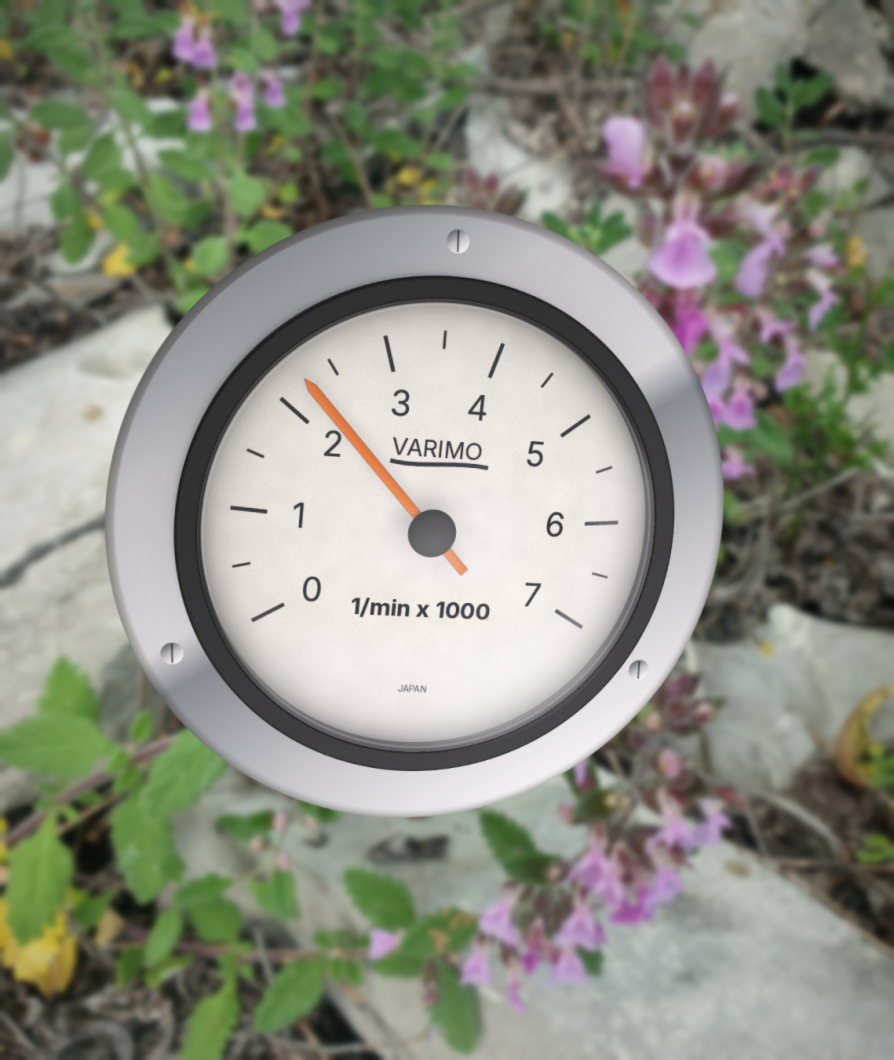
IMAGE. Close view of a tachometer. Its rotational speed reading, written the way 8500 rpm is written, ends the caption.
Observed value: 2250 rpm
